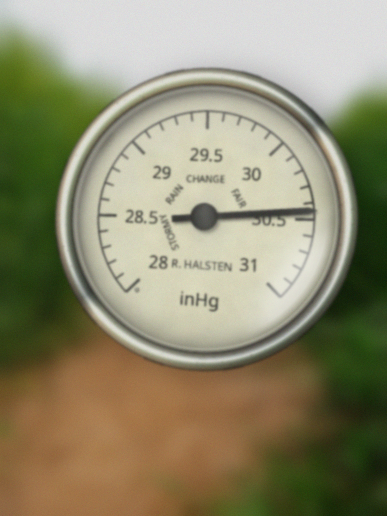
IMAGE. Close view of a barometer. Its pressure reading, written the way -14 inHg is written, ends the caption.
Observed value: 30.45 inHg
